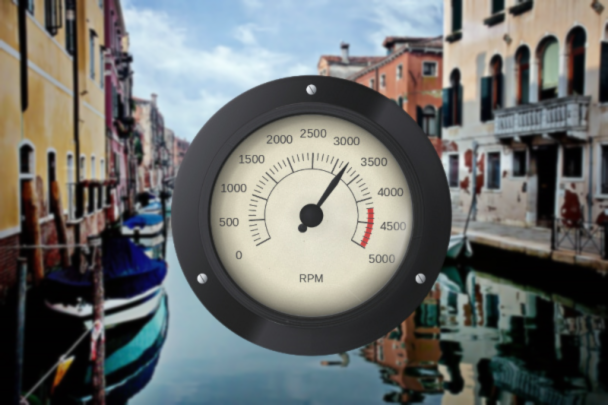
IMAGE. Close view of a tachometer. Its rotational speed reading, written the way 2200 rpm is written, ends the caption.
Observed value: 3200 rpm
